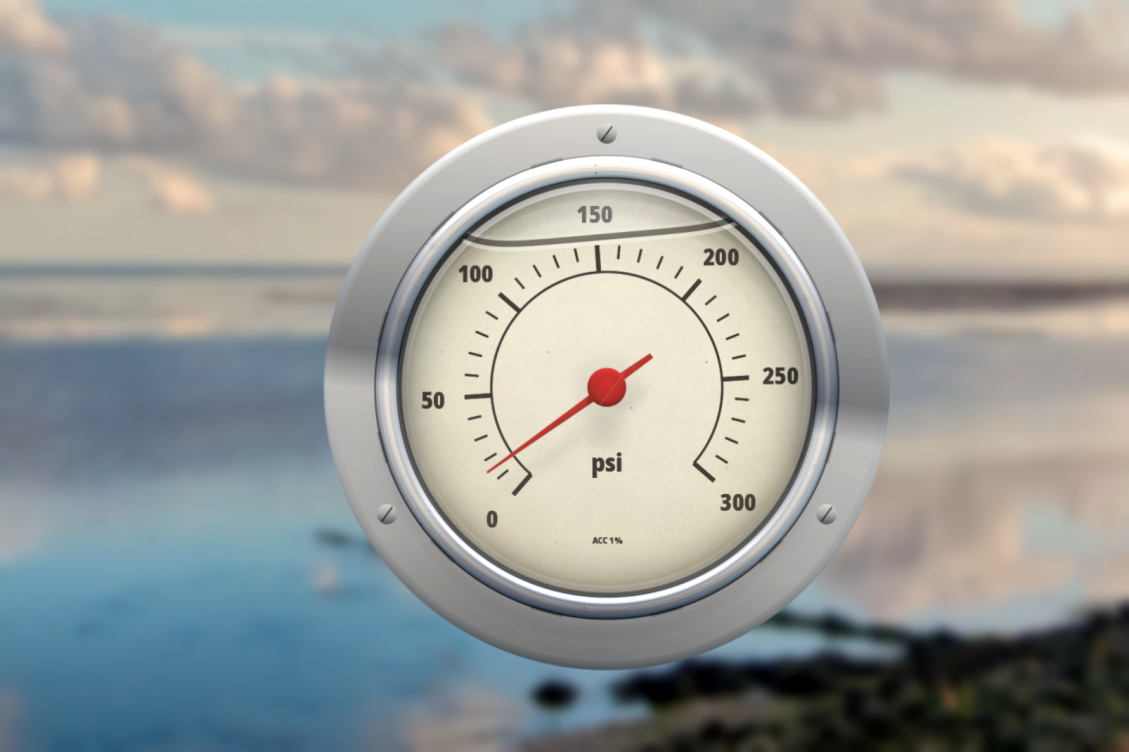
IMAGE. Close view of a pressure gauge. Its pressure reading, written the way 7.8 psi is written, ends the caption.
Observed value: 15 psi
